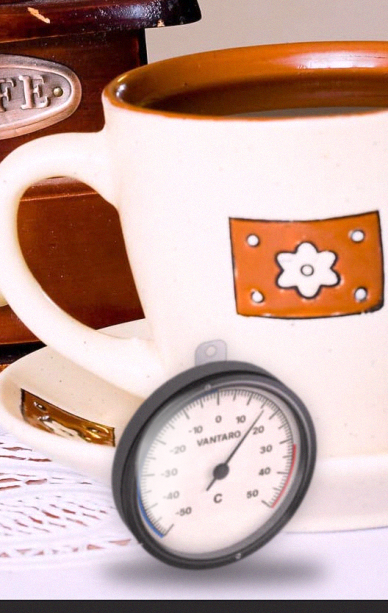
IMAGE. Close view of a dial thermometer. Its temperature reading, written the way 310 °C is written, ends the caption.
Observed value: 15 °C
